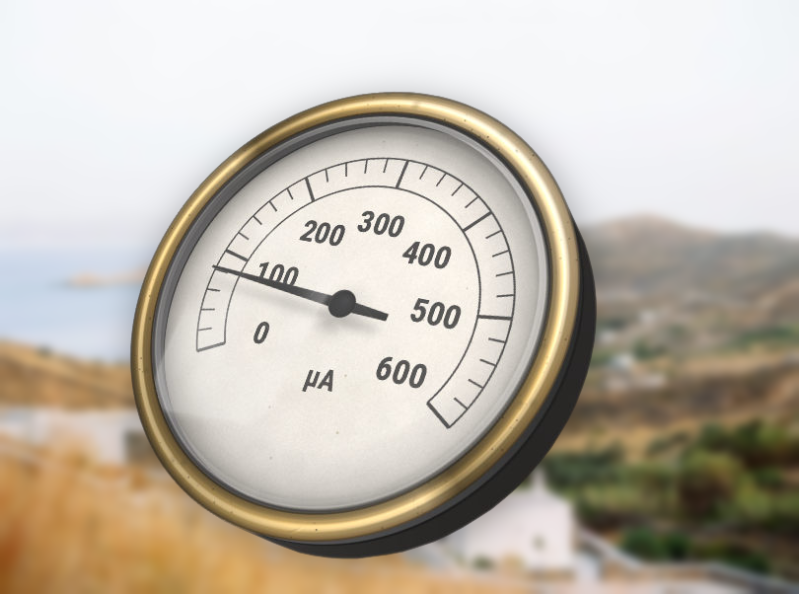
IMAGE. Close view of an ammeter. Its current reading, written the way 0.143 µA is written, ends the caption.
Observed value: 80 µA
